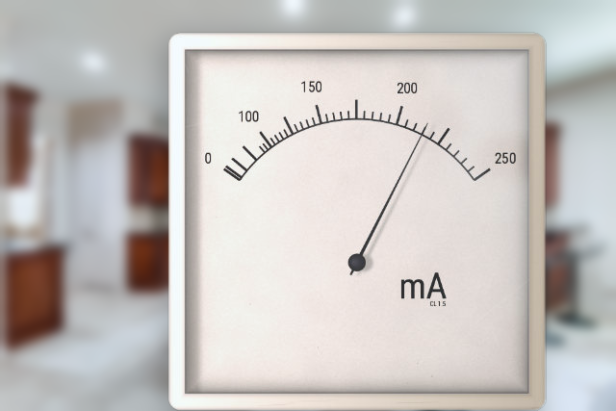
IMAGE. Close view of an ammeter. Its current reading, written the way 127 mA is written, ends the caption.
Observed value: 215 mA
